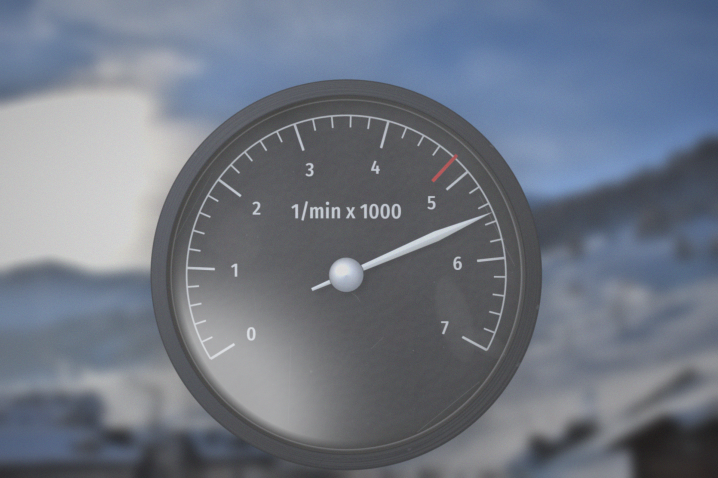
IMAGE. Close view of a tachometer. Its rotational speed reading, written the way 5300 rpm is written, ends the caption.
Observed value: 5500 rpm
